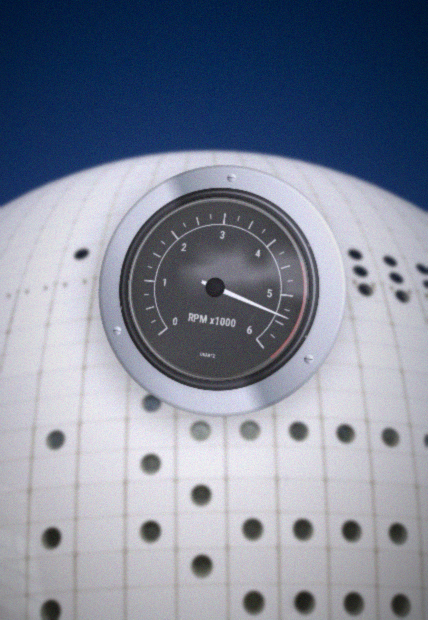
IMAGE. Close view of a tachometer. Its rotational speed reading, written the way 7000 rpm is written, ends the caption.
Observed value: 5375 rpm
